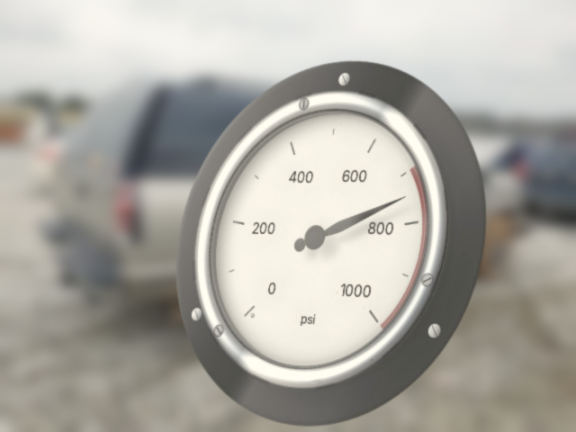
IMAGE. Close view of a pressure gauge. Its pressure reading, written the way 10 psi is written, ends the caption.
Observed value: 750 psi
